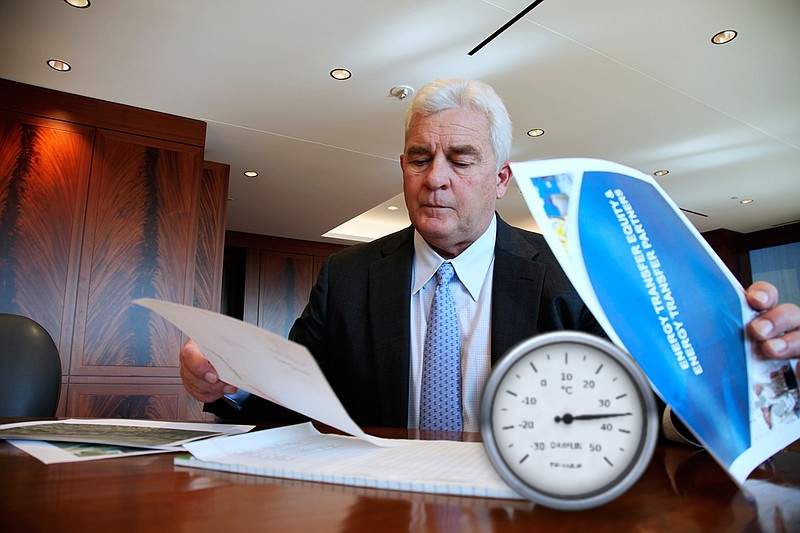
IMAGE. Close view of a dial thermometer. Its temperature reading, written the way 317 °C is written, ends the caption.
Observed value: 35 °C
